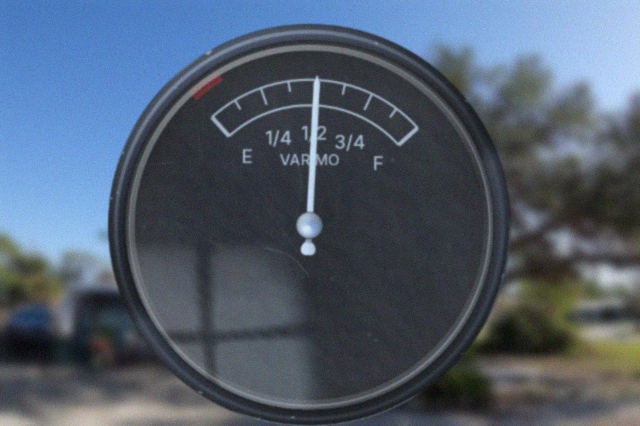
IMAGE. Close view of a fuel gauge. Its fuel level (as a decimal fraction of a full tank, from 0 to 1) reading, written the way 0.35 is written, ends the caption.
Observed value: 0.5
